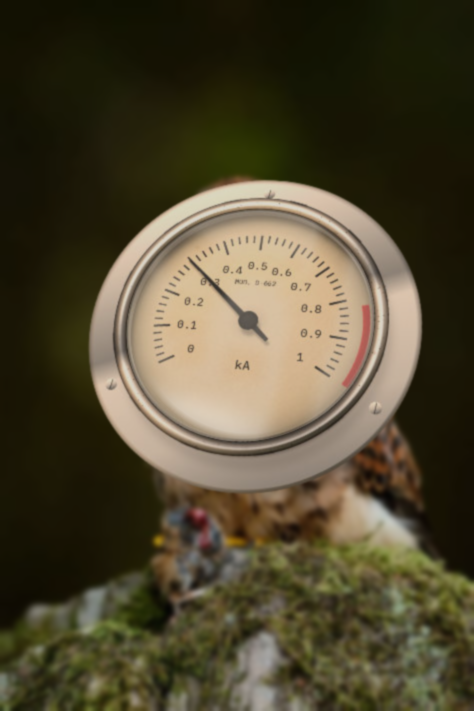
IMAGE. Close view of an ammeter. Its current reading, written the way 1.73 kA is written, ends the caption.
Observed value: 0.3 kA
